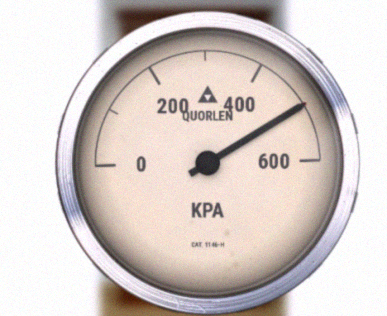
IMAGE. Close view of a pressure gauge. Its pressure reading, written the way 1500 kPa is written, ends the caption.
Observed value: 500 kPa
